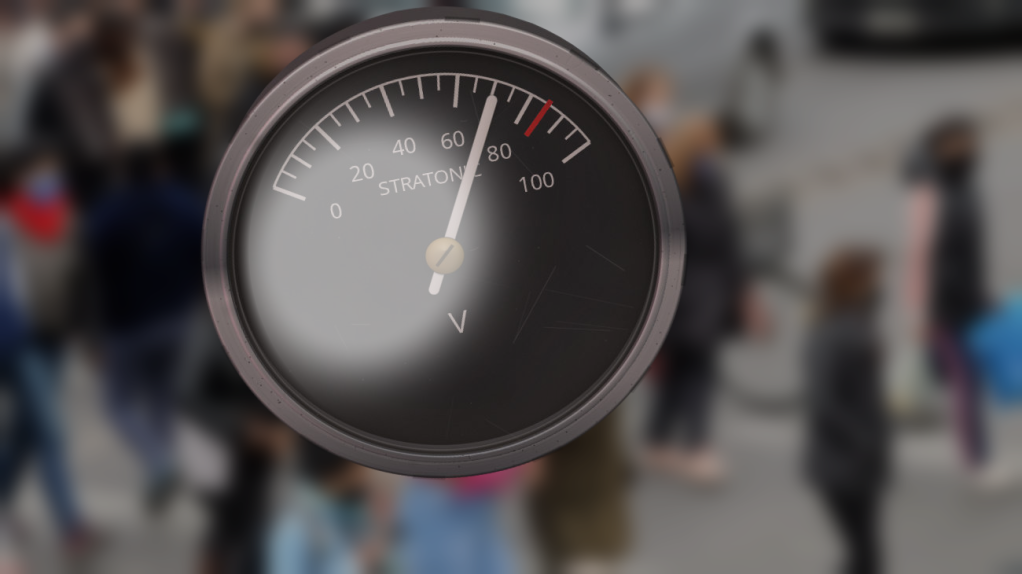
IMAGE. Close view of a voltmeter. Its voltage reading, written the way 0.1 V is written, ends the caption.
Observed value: 70 V
